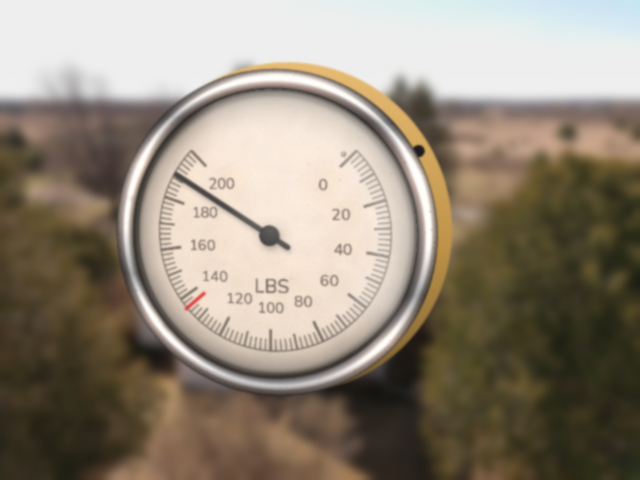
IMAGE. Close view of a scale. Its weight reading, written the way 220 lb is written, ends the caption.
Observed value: 190 lb
